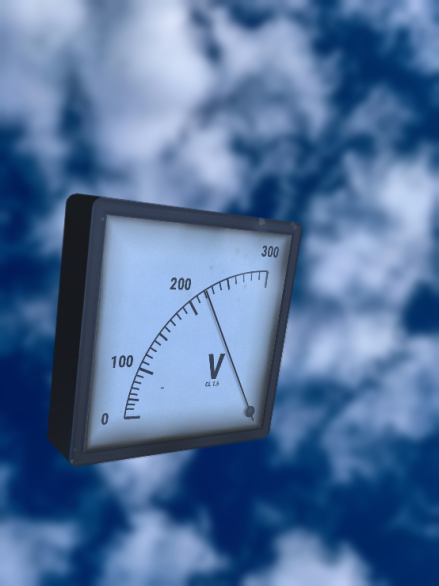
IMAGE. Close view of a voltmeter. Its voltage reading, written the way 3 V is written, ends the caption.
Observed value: 220 V
